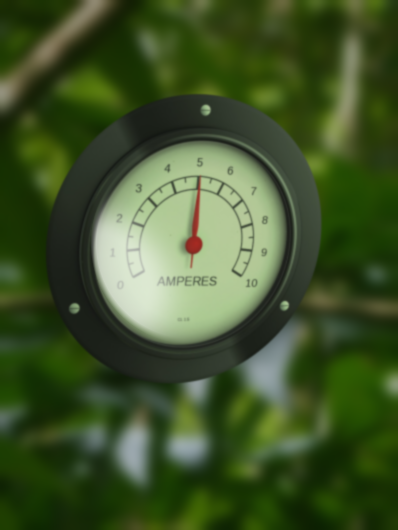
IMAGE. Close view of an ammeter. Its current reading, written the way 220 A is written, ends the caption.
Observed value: 5 A
